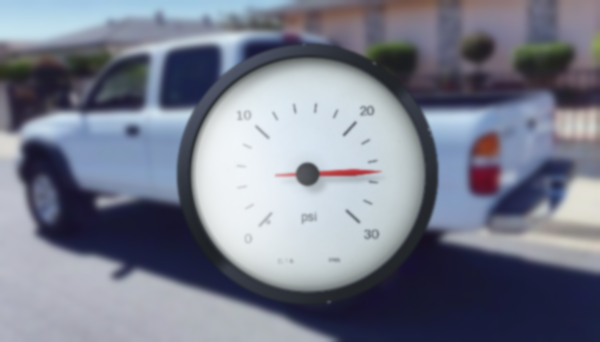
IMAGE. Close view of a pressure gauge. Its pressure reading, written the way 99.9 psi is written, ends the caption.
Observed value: 25 psi
